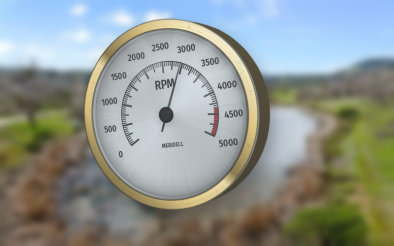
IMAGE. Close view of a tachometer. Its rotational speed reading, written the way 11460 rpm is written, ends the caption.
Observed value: 3000 rpm
